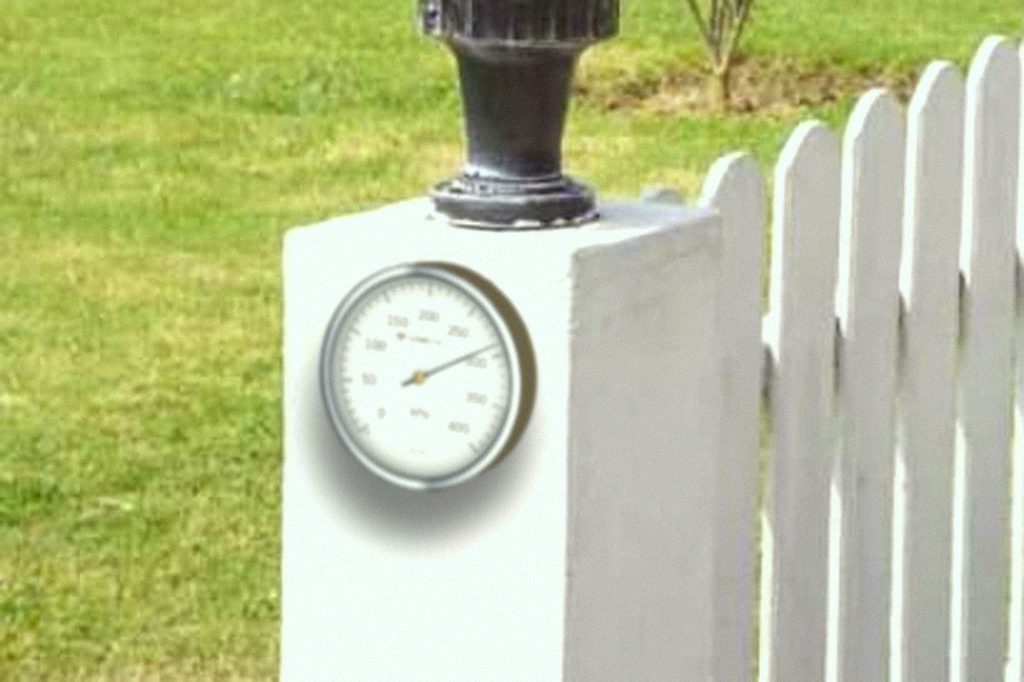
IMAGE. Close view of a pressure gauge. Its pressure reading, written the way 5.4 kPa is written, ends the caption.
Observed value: 290 kPa
